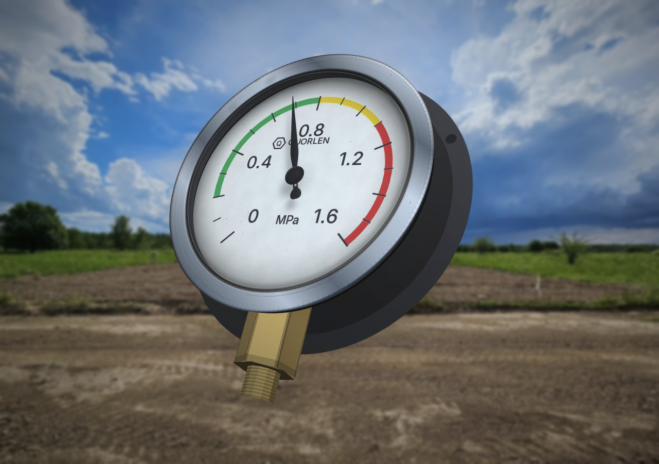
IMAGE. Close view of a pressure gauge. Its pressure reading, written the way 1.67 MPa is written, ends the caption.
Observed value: 0.7 MPa
